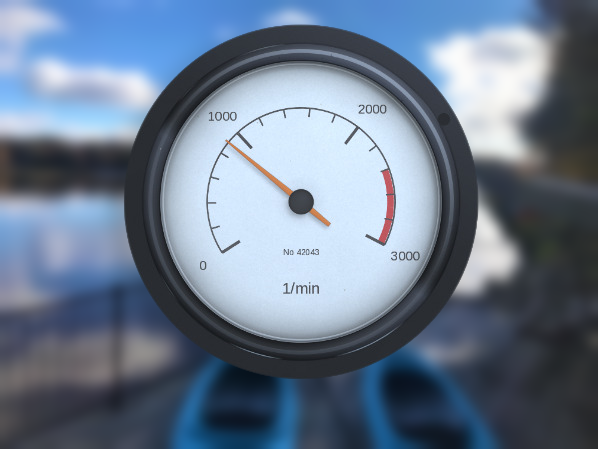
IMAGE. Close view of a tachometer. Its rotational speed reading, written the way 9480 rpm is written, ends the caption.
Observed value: 900 rpm
